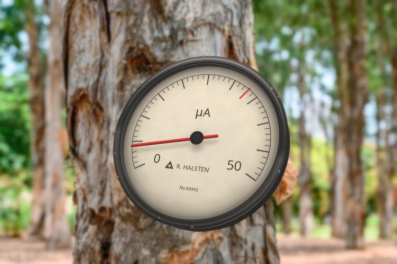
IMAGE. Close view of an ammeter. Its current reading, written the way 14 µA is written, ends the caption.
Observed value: 4 µA
